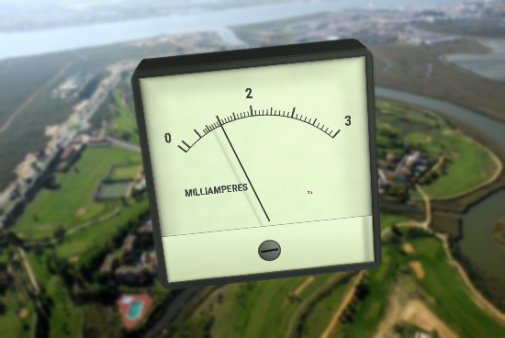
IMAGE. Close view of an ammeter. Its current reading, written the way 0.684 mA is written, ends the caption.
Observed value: 1.5 mA
